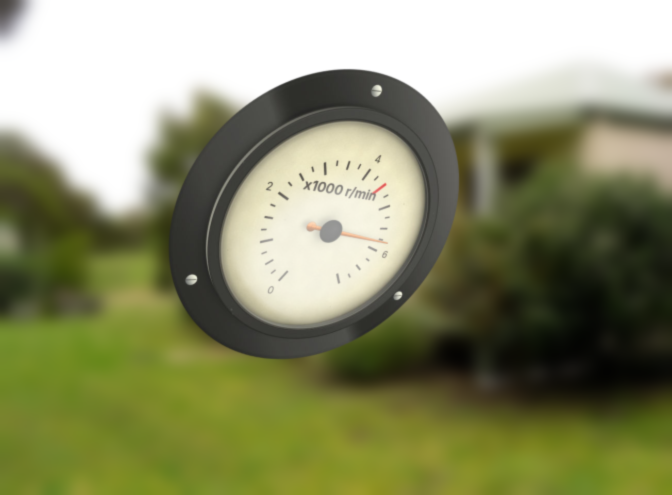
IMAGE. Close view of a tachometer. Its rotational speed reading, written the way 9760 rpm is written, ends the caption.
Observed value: 5750 rpm
